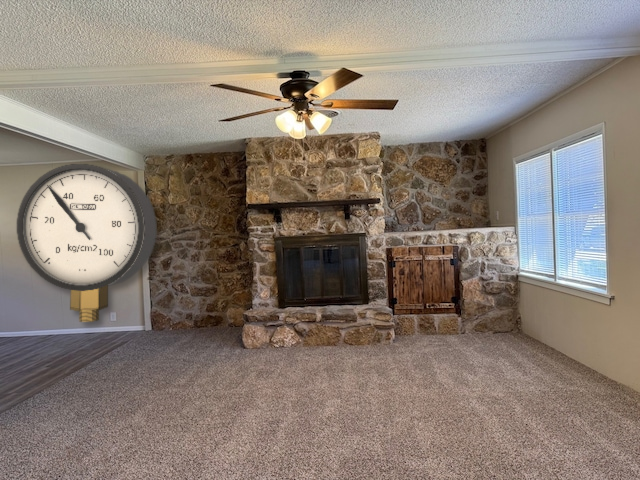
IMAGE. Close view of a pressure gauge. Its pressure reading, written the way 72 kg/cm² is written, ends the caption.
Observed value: 35 kg/cm²
